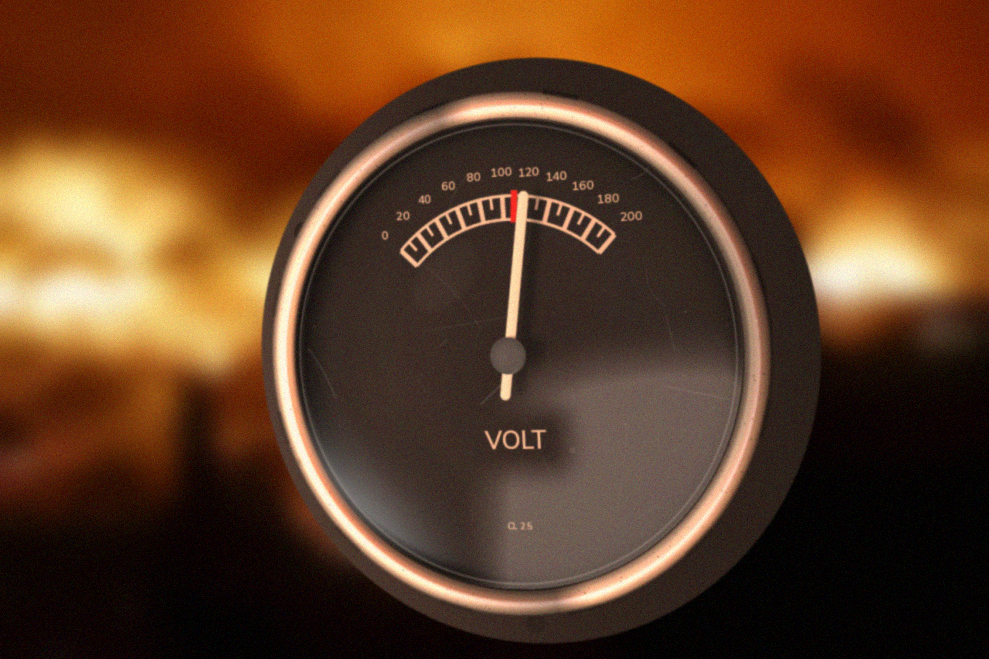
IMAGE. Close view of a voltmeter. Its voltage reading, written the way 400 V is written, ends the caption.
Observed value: 120 V
